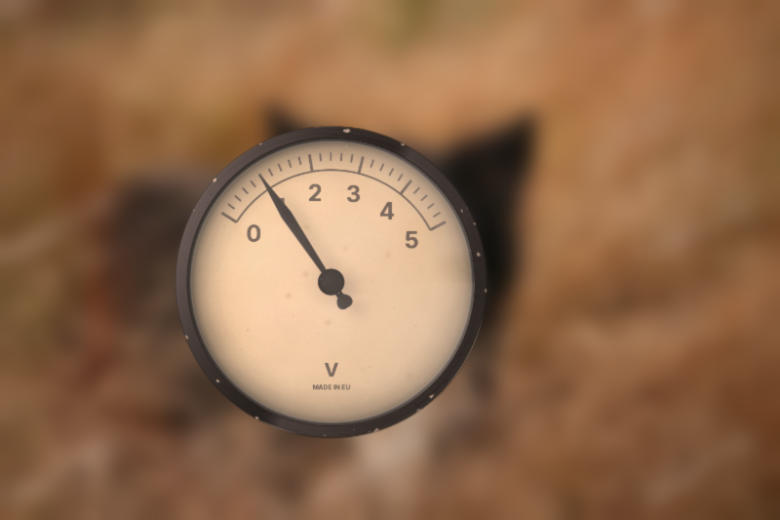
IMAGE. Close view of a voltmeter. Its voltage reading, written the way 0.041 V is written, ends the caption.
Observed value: 1 V
